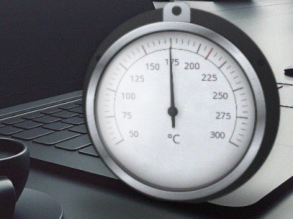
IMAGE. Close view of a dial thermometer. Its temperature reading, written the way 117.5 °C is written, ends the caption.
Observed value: 175 °C
